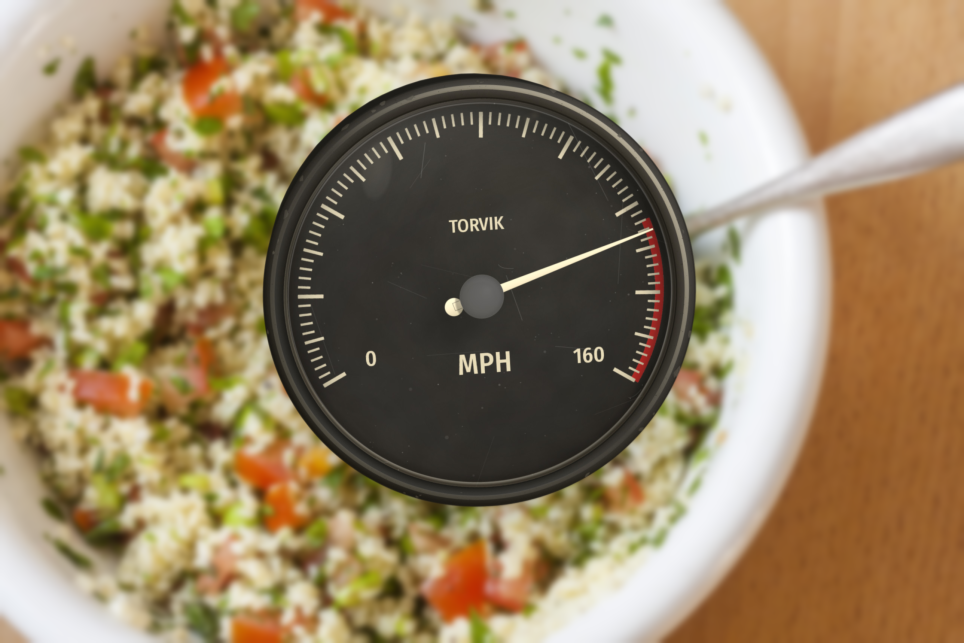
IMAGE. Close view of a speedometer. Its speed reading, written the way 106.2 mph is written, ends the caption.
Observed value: 126 mph
